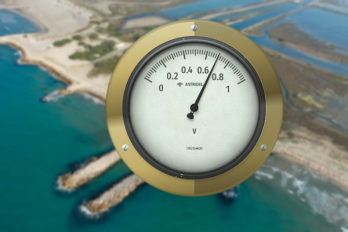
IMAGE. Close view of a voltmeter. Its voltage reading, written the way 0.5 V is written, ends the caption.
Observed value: 0.7 V
